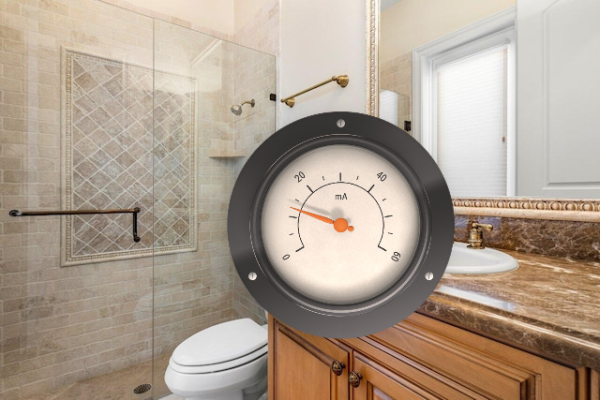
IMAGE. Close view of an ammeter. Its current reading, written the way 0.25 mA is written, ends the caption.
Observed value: 12.5 mA
